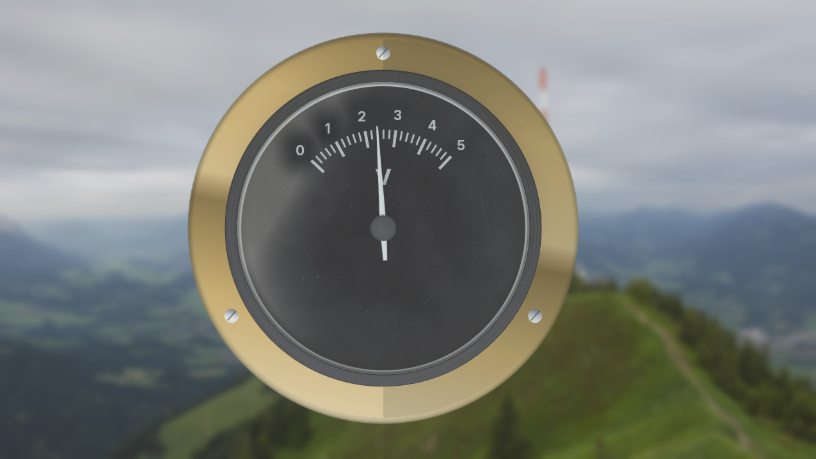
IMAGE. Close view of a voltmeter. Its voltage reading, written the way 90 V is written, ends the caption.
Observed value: 2.4 V
